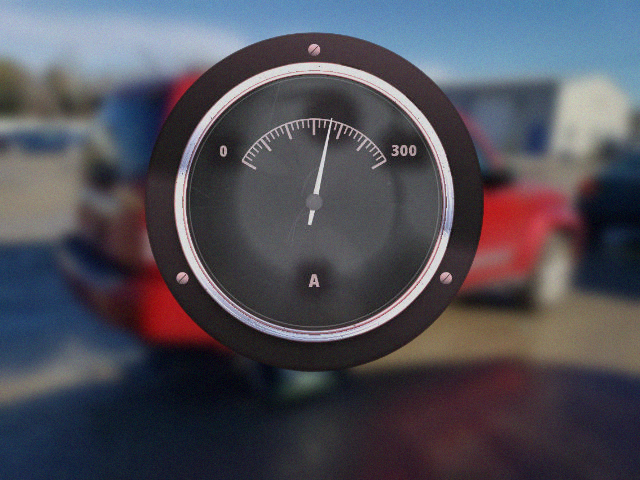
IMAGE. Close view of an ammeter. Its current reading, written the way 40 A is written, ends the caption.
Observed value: 180 A
